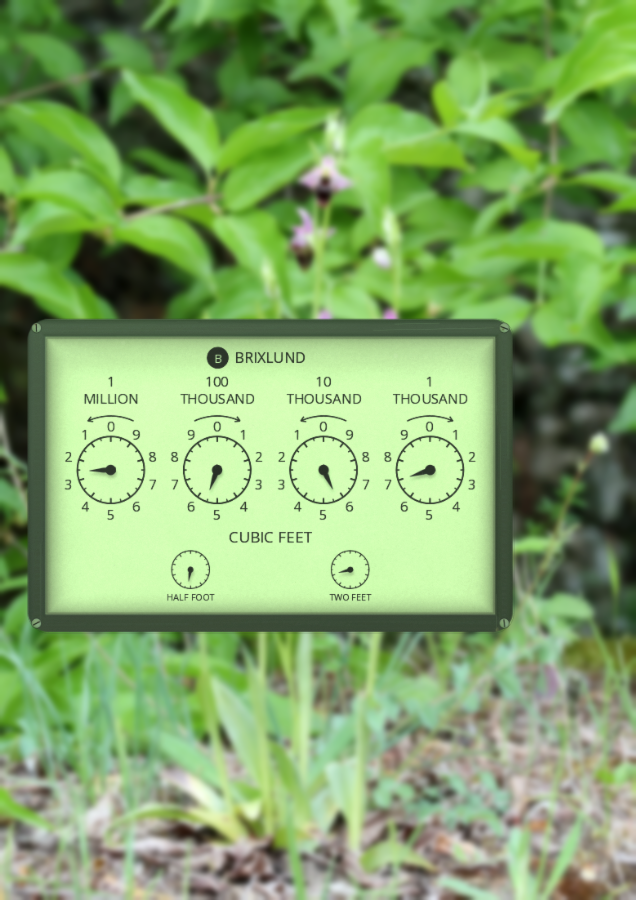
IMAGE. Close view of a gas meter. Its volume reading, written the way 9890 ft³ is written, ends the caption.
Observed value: 255700 ft³
